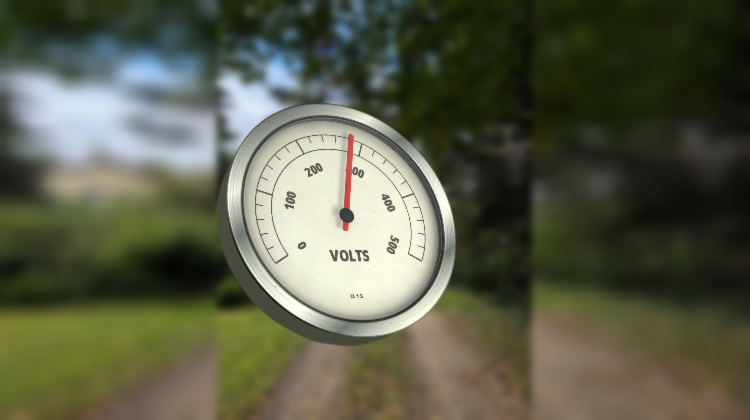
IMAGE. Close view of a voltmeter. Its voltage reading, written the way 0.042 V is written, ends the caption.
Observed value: 280 V
